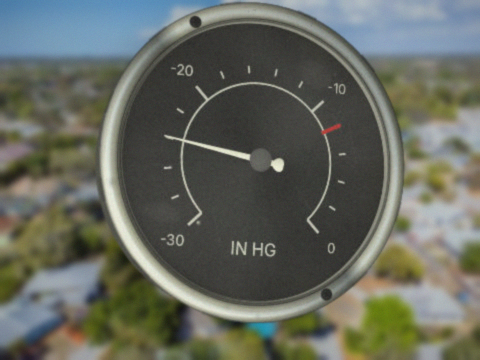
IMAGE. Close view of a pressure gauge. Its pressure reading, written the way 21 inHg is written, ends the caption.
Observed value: -24 inHg
